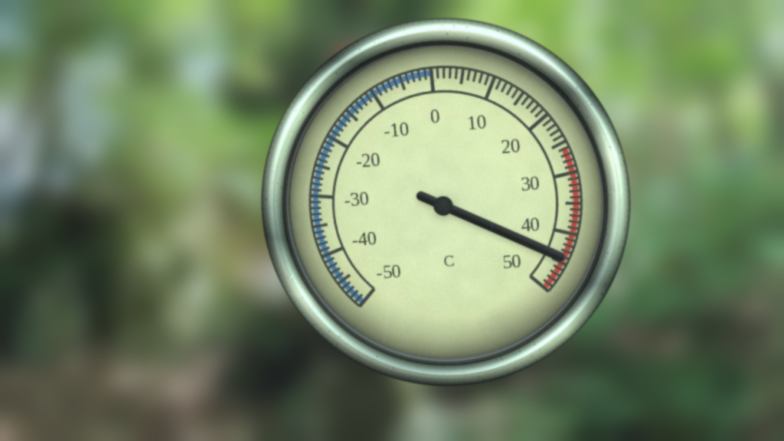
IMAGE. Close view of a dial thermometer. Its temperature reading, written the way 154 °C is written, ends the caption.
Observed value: 44 °C
